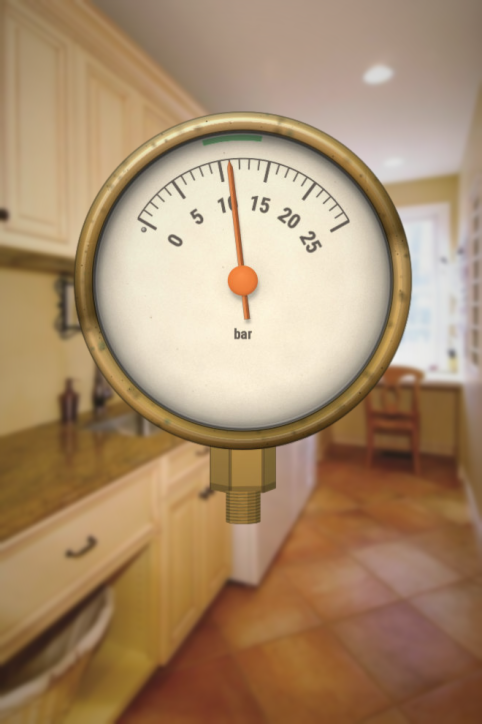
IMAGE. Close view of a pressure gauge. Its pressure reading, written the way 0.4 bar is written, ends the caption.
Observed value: 11 bar
